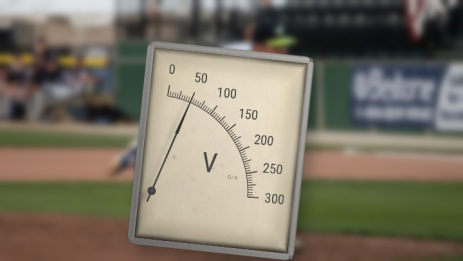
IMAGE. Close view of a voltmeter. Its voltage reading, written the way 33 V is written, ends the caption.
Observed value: 50 V
